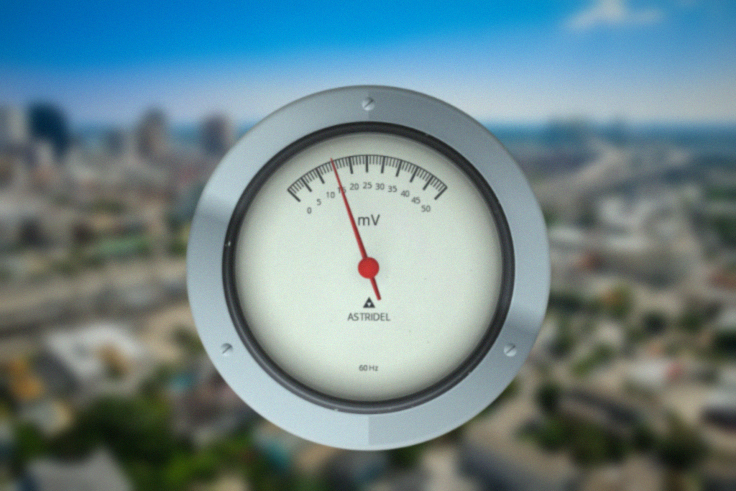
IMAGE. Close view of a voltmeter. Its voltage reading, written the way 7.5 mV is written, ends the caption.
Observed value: 15 mV
